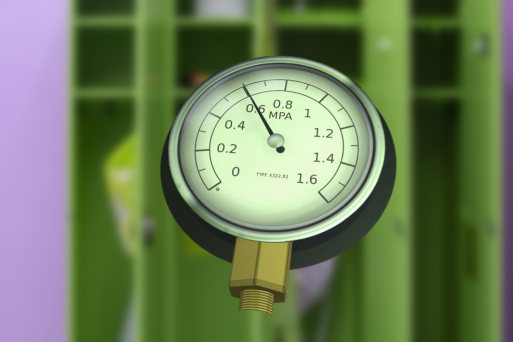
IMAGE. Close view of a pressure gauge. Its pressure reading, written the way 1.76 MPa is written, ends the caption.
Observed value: 0.6 MPa
